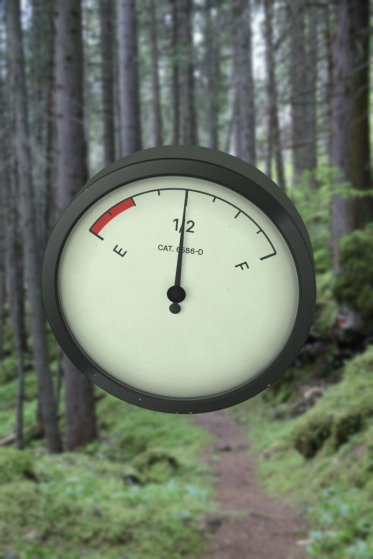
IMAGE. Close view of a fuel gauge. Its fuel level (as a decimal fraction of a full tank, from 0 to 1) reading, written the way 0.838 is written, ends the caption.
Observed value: 0.5
